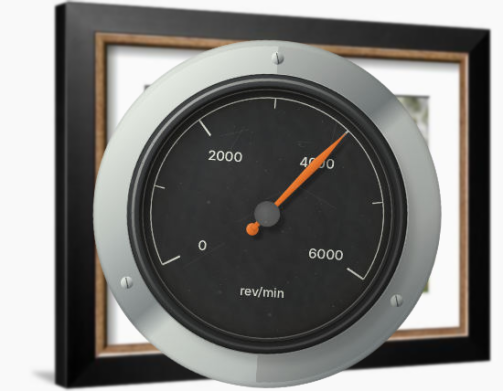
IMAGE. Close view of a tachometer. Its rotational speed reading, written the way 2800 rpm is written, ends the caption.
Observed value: 4000 rpm
